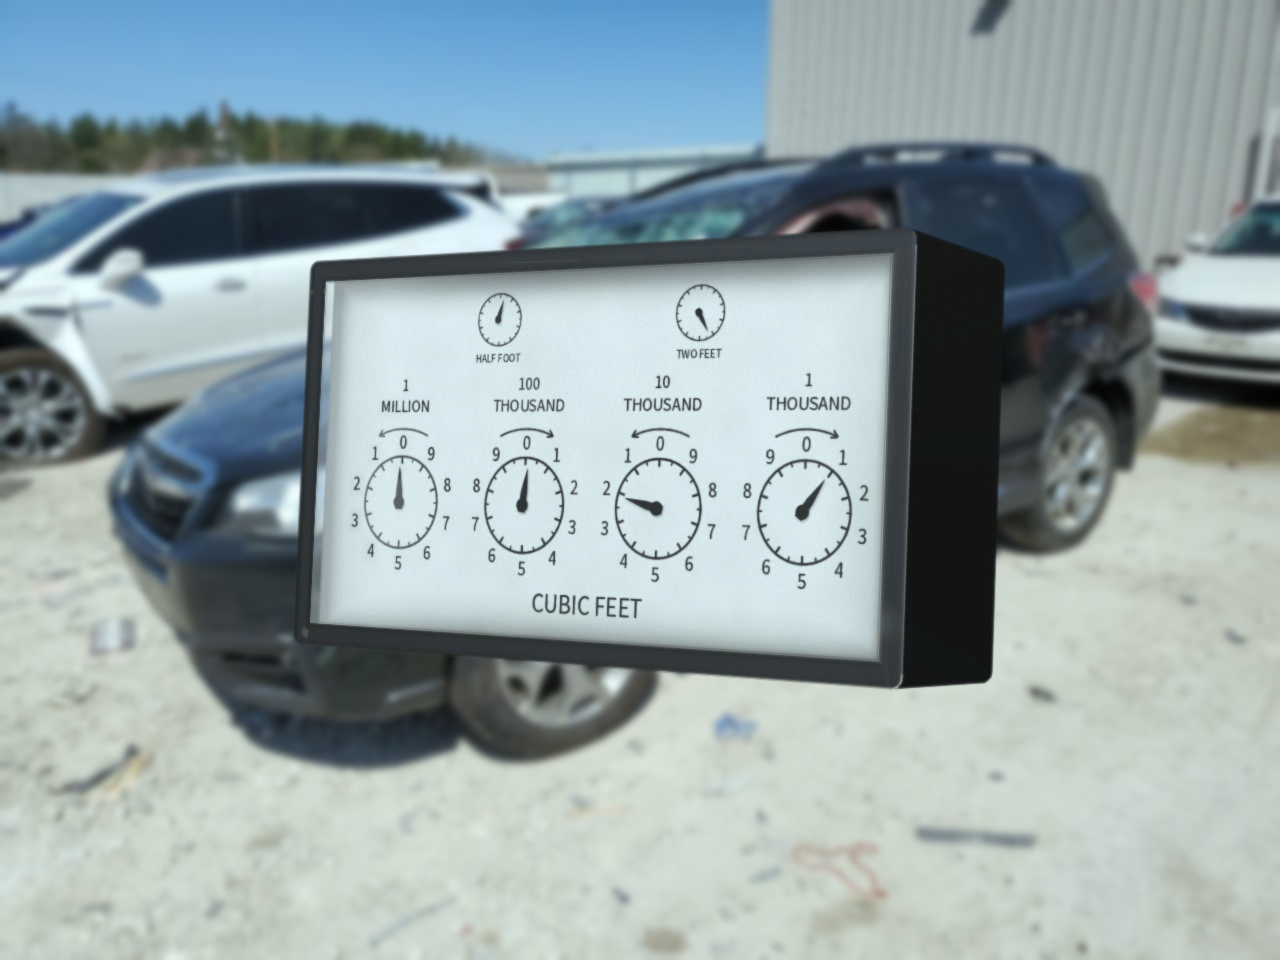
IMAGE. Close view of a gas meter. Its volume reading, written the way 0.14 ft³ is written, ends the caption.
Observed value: 2100 ft³
